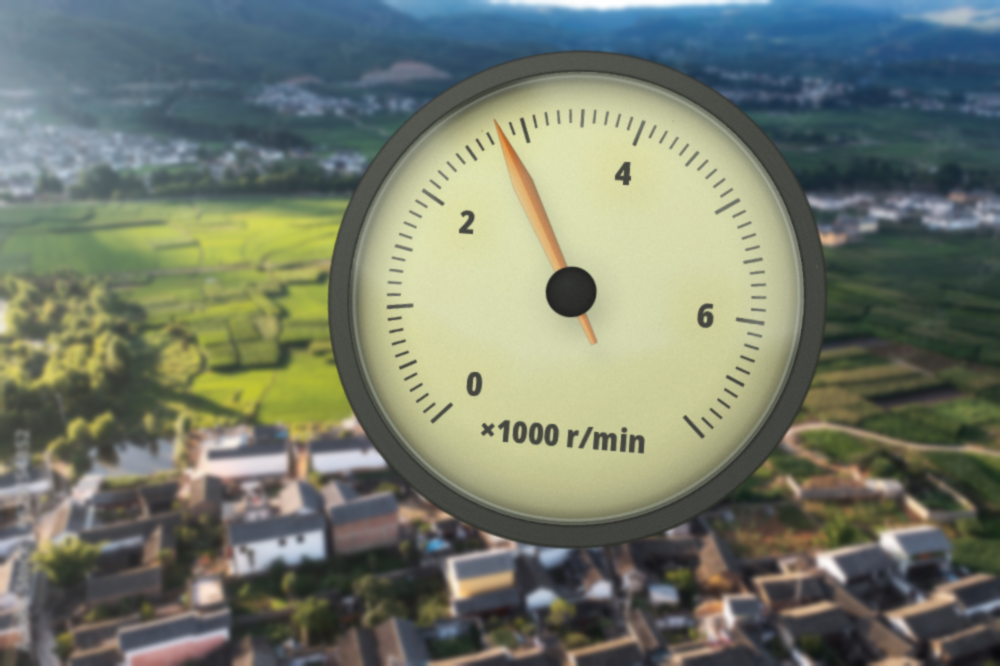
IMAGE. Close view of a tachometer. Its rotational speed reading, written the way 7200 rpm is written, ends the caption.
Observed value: 2800 rpm
